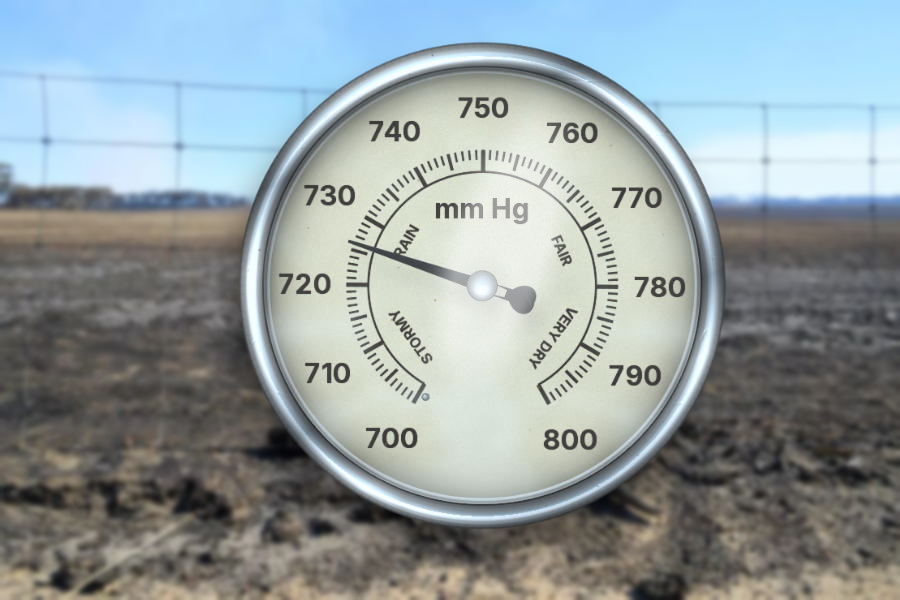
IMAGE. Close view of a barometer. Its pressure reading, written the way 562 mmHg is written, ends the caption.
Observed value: 726 mmHg
